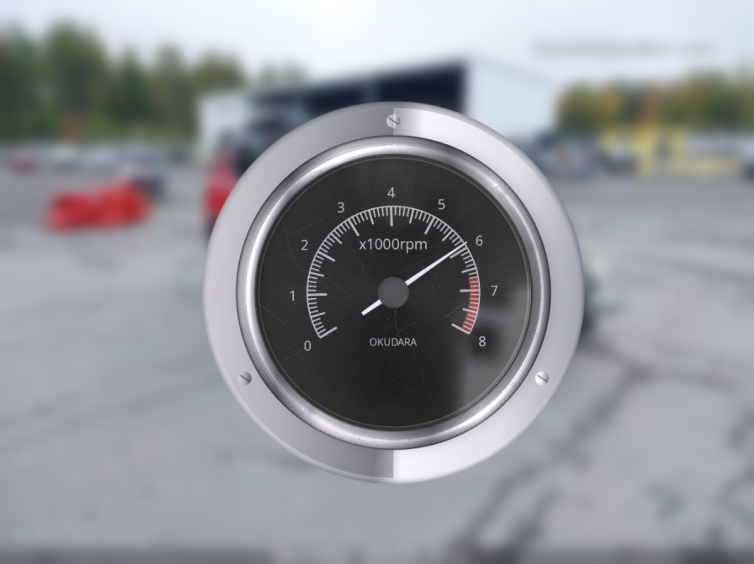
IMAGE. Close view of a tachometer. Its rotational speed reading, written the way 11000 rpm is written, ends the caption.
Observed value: 5900 rpm
